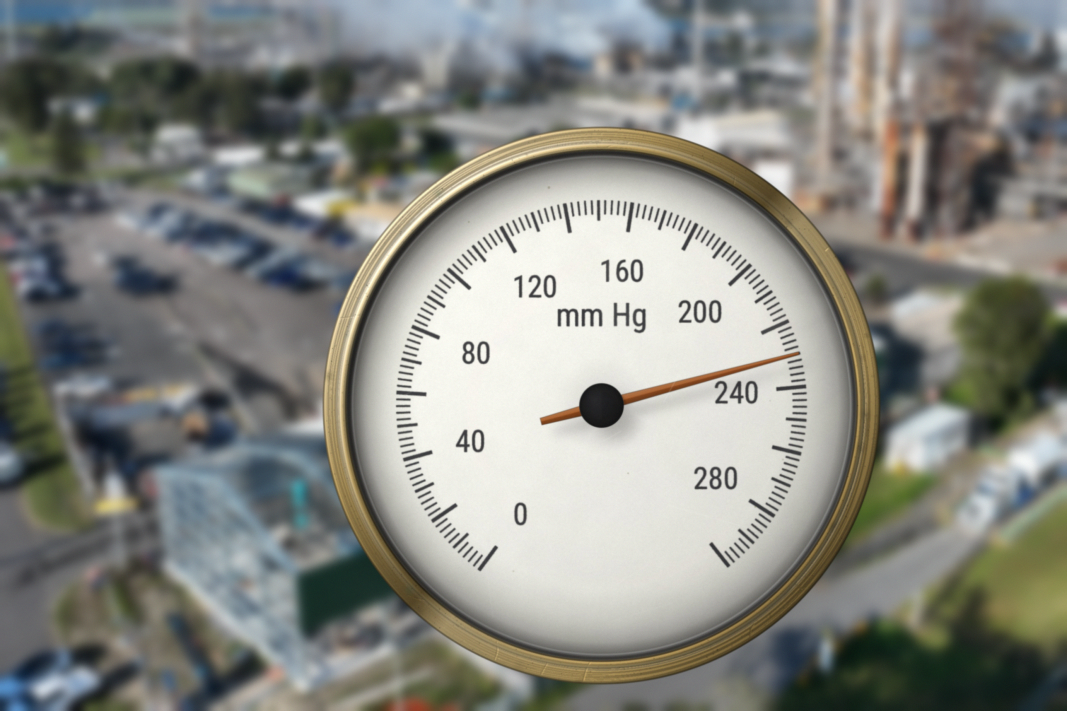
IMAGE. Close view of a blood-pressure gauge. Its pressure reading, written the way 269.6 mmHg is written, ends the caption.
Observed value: 230 mmHg
